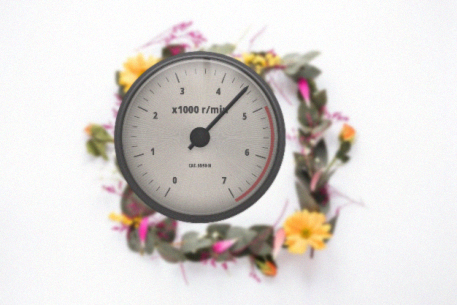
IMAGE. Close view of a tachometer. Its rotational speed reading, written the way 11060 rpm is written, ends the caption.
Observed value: 4500 rpm
